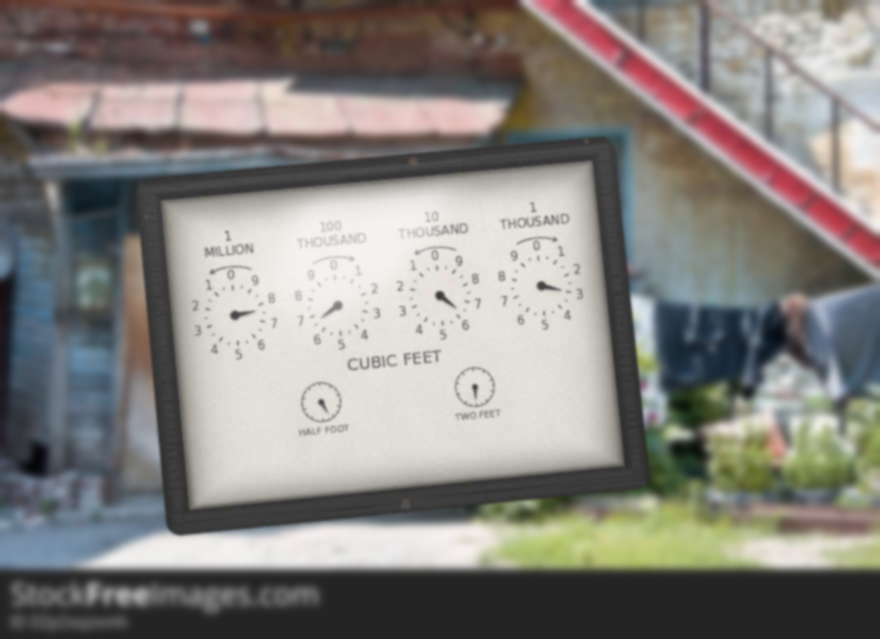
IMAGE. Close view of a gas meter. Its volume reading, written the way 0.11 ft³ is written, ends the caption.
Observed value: 766300 ft³
